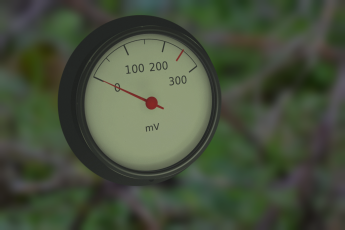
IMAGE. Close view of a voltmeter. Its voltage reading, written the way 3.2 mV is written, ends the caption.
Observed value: 0 mV
